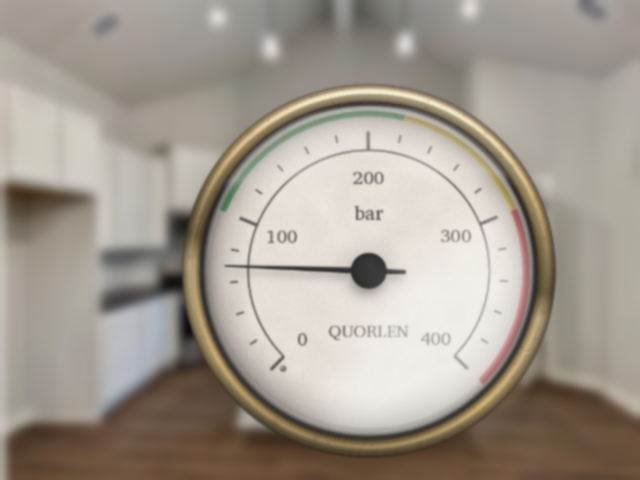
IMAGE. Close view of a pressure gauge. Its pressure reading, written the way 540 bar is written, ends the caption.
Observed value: 70 bar
